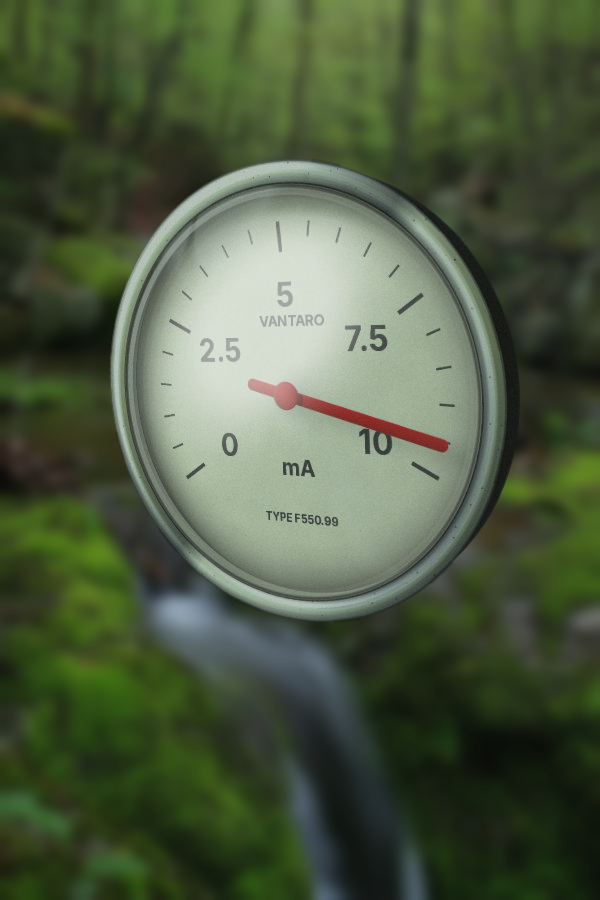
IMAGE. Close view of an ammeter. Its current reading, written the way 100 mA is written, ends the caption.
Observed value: 9.5 mA
